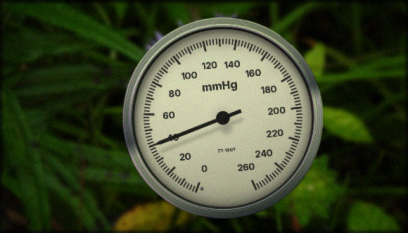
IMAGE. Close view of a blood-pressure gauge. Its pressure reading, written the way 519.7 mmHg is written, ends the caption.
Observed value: 40 mmHg
